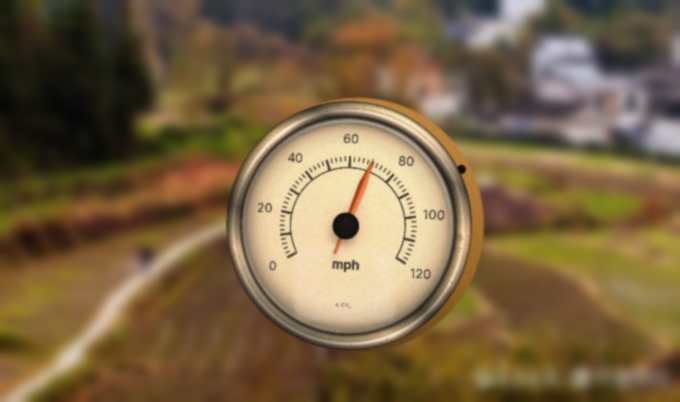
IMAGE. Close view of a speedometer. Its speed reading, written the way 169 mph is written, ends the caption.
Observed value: 70 mph
